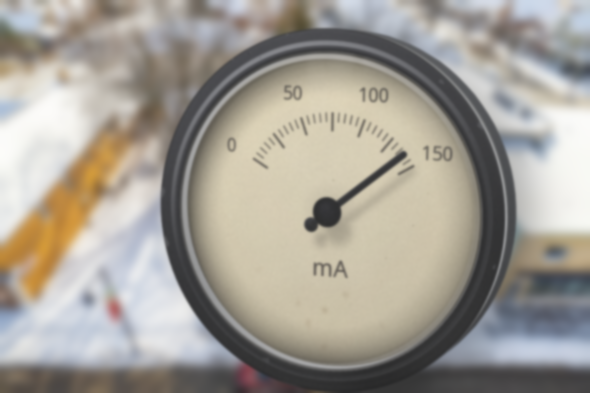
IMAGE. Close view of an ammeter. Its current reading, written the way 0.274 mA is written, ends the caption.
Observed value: 140 mA
